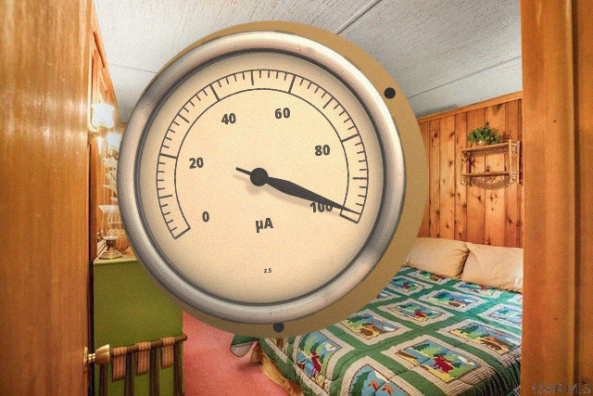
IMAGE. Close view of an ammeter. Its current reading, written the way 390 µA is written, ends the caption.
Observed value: 98 µA
